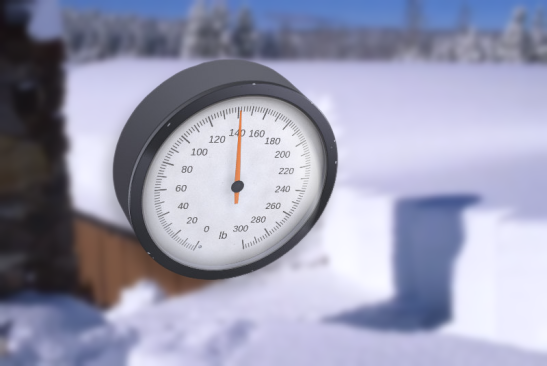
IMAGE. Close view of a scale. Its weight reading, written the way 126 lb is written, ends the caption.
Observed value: 140 lb
